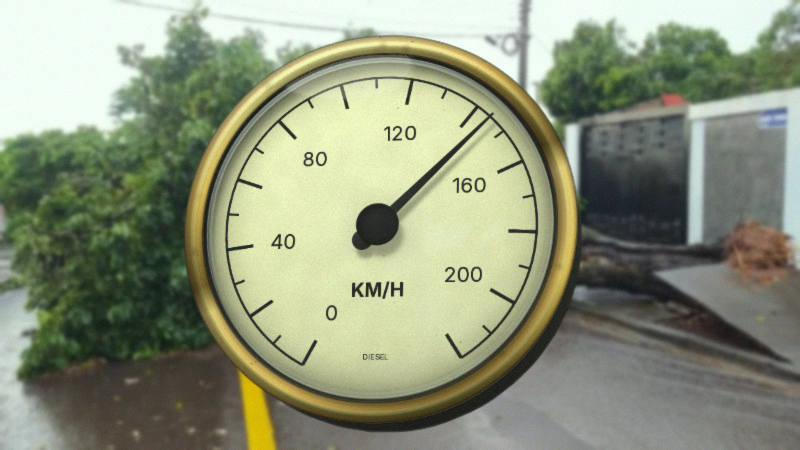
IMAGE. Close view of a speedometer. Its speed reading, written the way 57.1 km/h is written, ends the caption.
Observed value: 145 km/h
